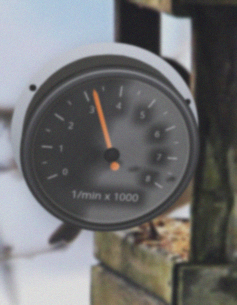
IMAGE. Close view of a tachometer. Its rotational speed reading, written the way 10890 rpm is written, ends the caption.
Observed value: 3250 rpm
